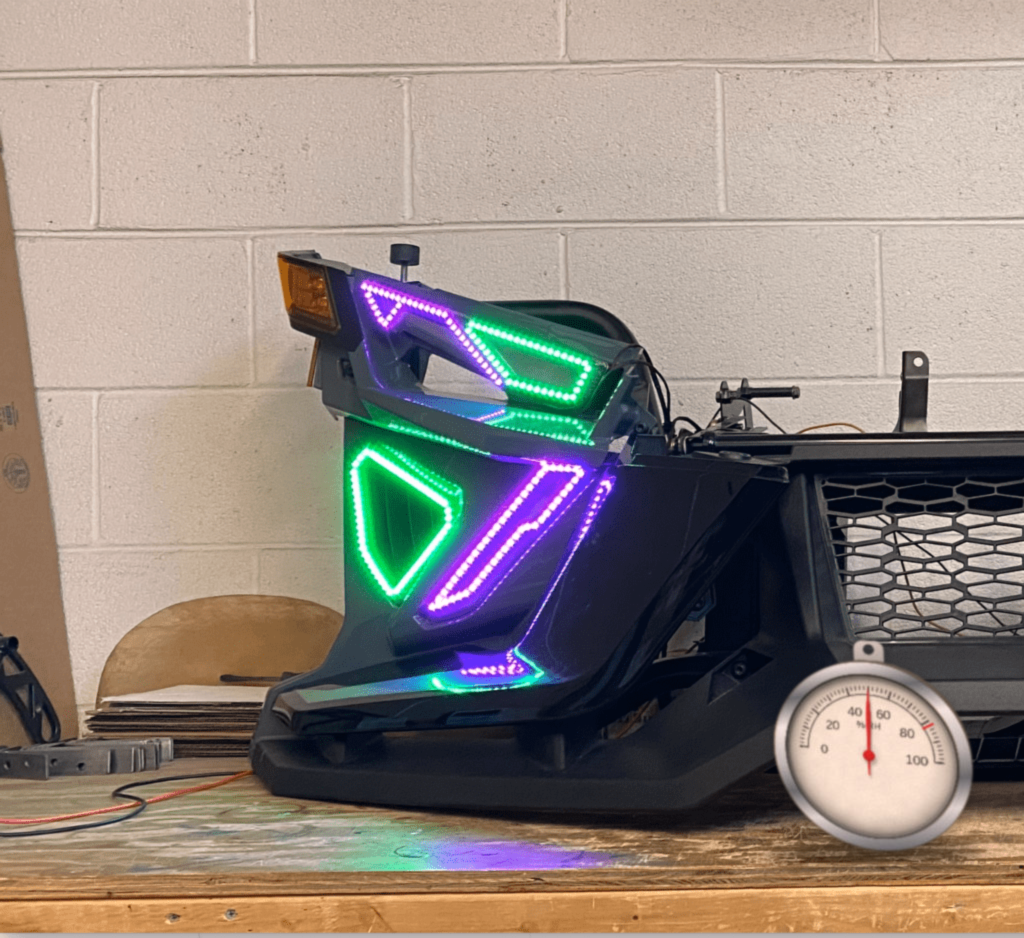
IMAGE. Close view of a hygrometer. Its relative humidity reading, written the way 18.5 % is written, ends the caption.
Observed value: 50 %
